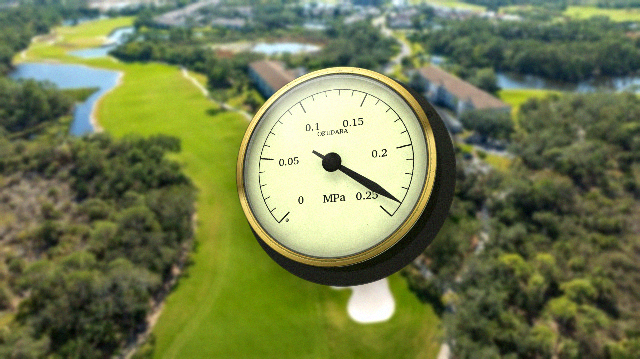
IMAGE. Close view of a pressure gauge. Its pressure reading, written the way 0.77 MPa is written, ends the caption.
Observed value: 0.24 MPa
